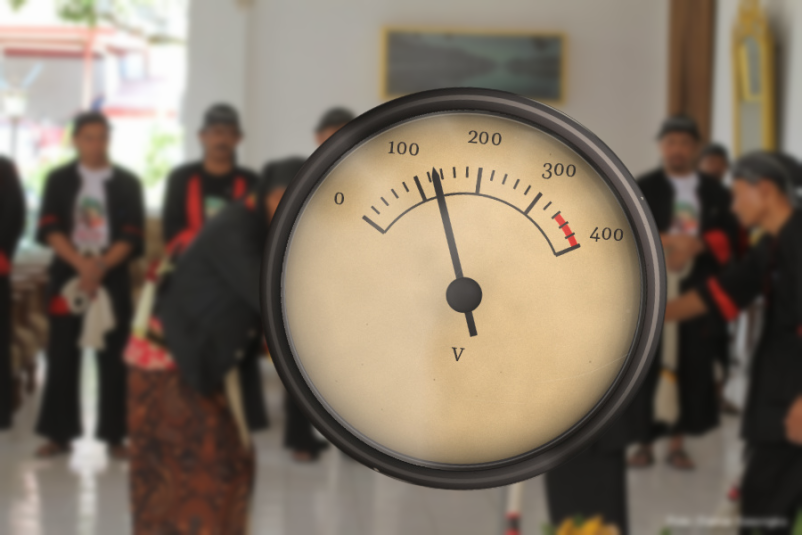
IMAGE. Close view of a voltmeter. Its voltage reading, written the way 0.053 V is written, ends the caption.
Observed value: 130 V
